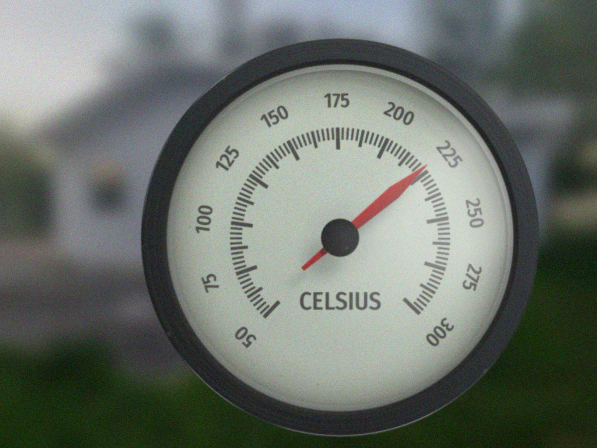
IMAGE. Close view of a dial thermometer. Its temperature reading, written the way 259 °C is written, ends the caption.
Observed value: 222.5 °C
